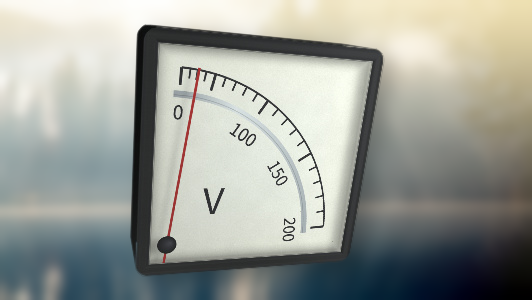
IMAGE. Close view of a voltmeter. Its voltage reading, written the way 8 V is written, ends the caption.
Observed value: 30 V
